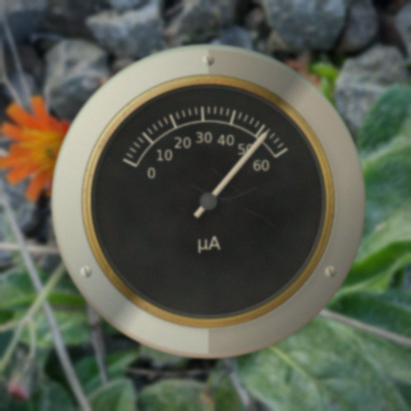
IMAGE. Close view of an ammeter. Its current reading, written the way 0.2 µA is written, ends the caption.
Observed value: 52 µA
